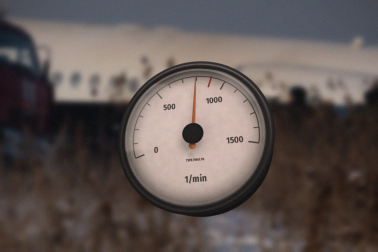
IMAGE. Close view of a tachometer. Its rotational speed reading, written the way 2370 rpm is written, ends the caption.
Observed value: 800 rpm
